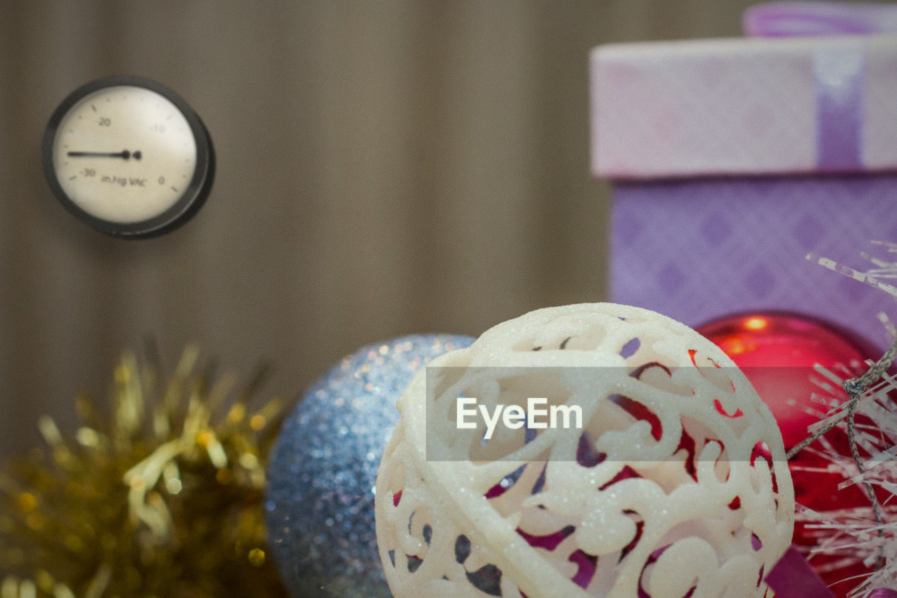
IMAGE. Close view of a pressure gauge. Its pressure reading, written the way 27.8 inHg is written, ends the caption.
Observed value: -27 inHg
